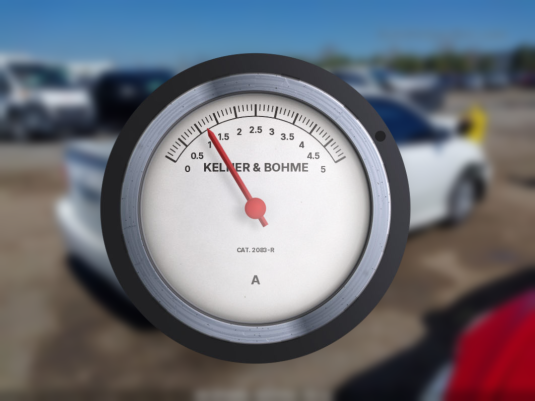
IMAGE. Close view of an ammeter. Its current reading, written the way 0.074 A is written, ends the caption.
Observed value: 1.2 A
